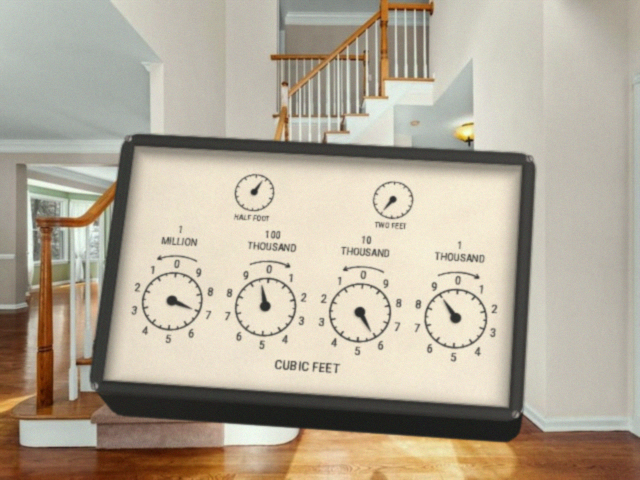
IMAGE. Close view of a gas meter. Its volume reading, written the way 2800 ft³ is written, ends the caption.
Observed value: 695900 ft³
